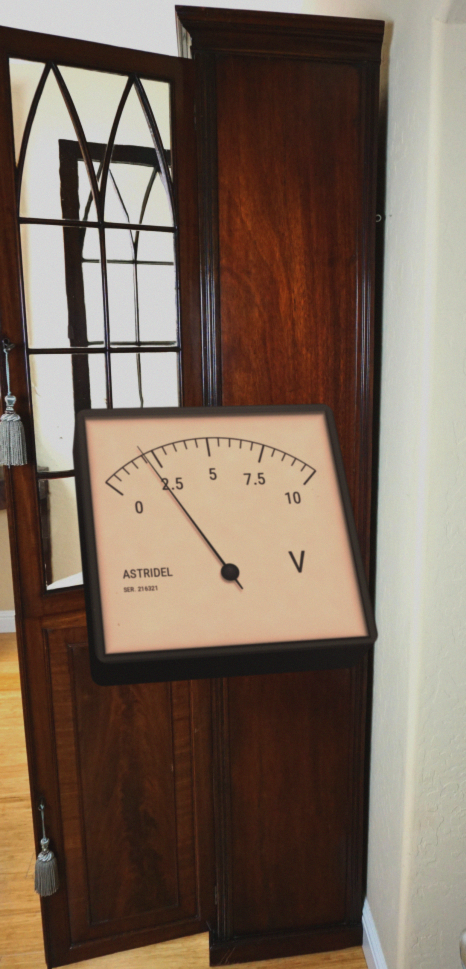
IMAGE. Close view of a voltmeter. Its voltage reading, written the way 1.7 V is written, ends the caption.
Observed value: 2 V
